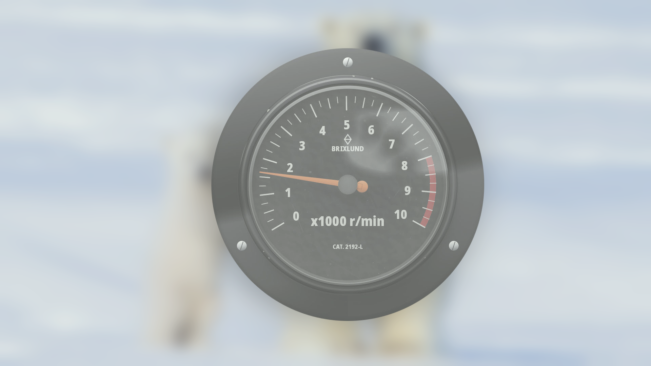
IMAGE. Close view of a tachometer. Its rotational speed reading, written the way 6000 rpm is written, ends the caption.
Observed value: 1625 rpm
